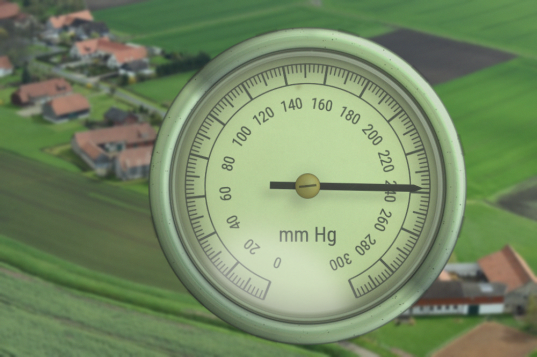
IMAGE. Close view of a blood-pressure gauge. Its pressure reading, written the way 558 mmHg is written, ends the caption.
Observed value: 238 mmHg
